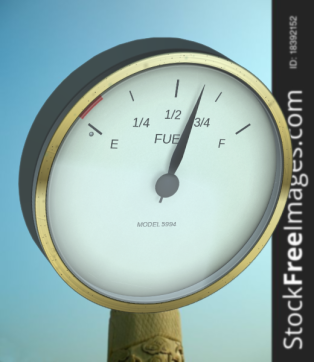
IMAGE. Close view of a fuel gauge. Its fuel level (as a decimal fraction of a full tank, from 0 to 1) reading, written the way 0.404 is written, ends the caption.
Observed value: 0.625
